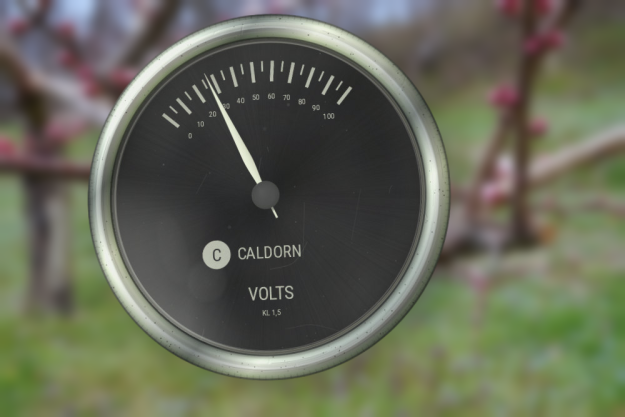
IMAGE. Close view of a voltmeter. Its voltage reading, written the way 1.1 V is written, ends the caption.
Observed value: 27.5 V
